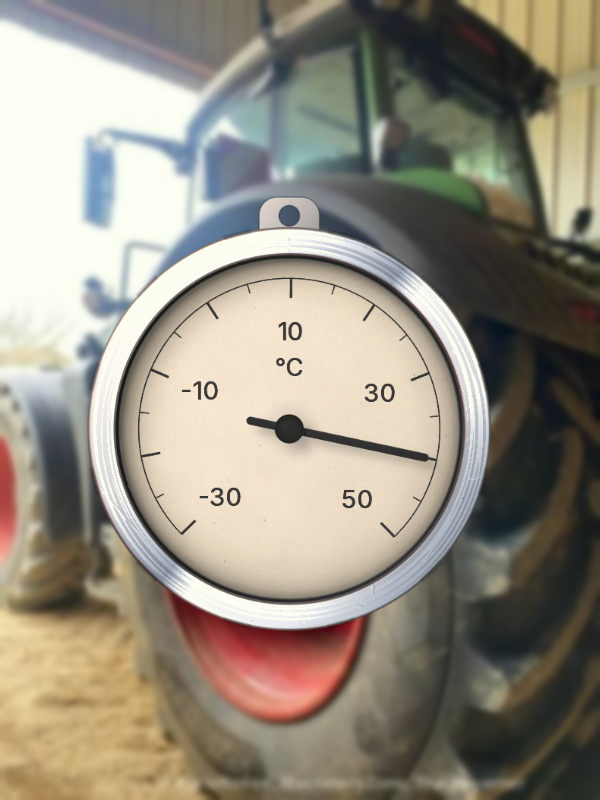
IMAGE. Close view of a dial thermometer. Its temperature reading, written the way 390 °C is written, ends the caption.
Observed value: 40 °C
